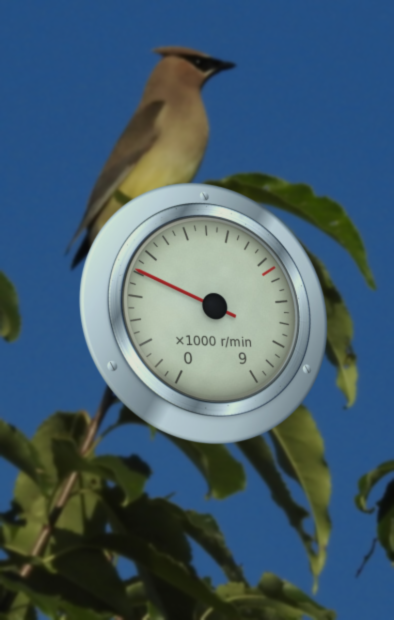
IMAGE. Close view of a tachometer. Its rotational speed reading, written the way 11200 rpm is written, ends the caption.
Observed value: 2500 rpm
